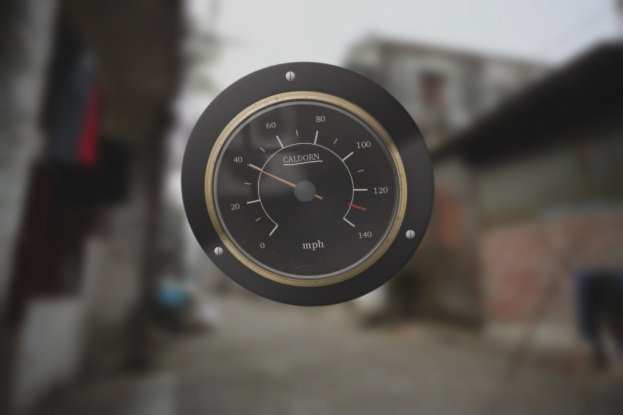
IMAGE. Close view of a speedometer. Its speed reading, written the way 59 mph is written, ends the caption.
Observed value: 40 mph
